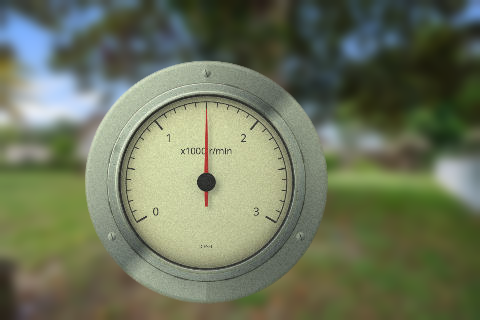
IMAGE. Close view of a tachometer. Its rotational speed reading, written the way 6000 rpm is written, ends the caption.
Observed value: 1500 rpm
